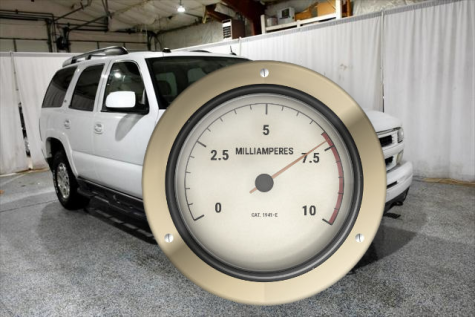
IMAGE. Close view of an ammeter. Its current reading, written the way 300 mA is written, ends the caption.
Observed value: 7.25 mA
